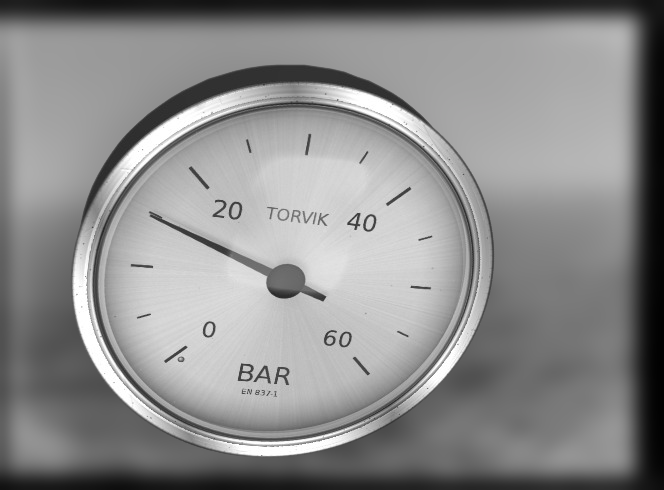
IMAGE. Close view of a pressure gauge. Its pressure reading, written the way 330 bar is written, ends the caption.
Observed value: 15 bar
